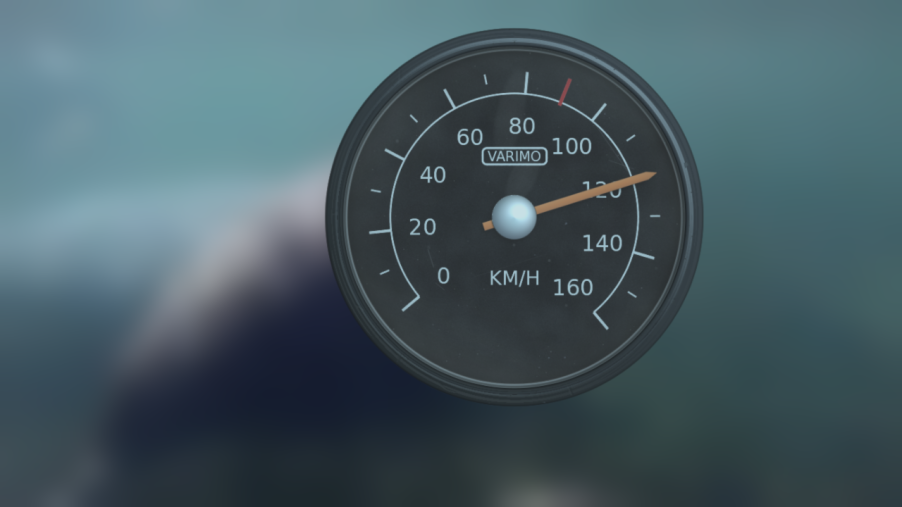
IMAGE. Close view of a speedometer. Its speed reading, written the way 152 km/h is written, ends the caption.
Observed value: 120 km/h
